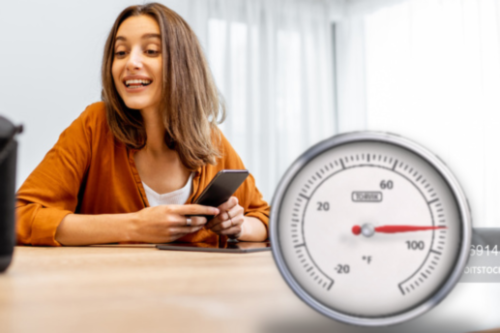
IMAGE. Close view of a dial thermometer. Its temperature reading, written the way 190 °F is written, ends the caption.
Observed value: 90 °F
